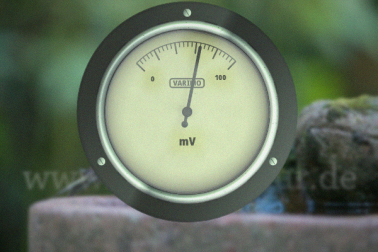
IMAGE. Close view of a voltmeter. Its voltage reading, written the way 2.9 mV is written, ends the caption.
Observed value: 64 mV
